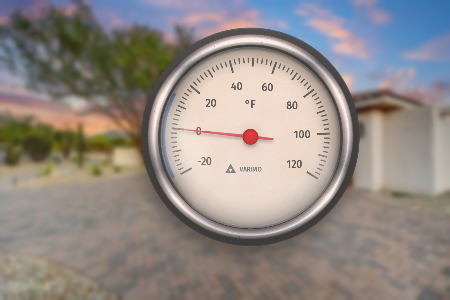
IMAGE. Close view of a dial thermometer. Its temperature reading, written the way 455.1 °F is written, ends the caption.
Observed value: 0 °F
